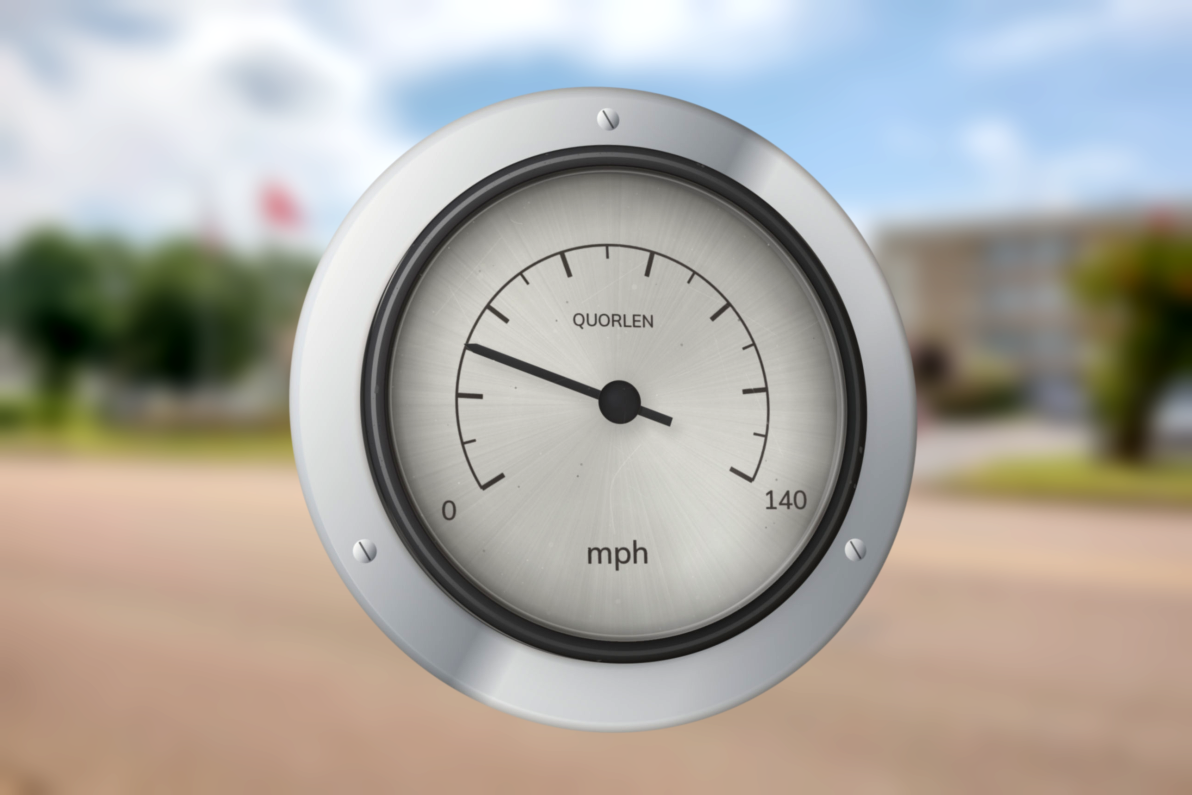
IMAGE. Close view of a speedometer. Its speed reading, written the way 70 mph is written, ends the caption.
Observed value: 30 mph
